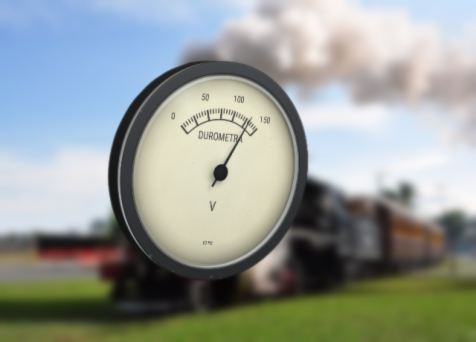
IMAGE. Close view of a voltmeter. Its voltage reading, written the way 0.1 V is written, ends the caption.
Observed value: 125 V
